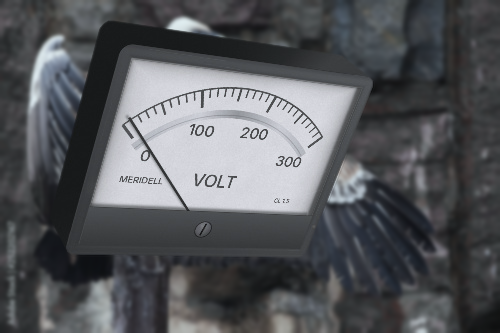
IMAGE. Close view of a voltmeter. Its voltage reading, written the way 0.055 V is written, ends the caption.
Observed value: 10 V
